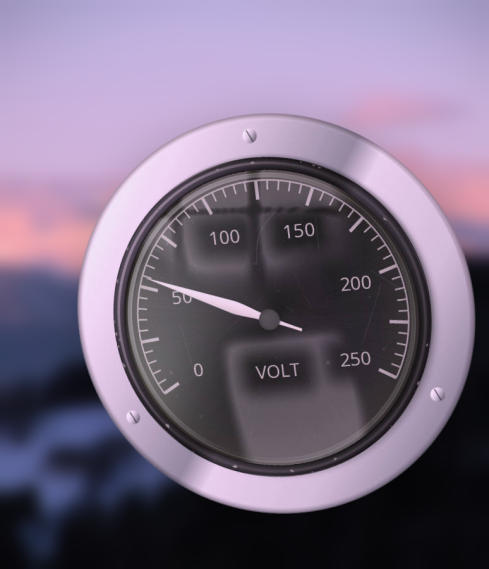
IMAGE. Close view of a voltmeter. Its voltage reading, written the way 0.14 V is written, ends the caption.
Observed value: 55 V
